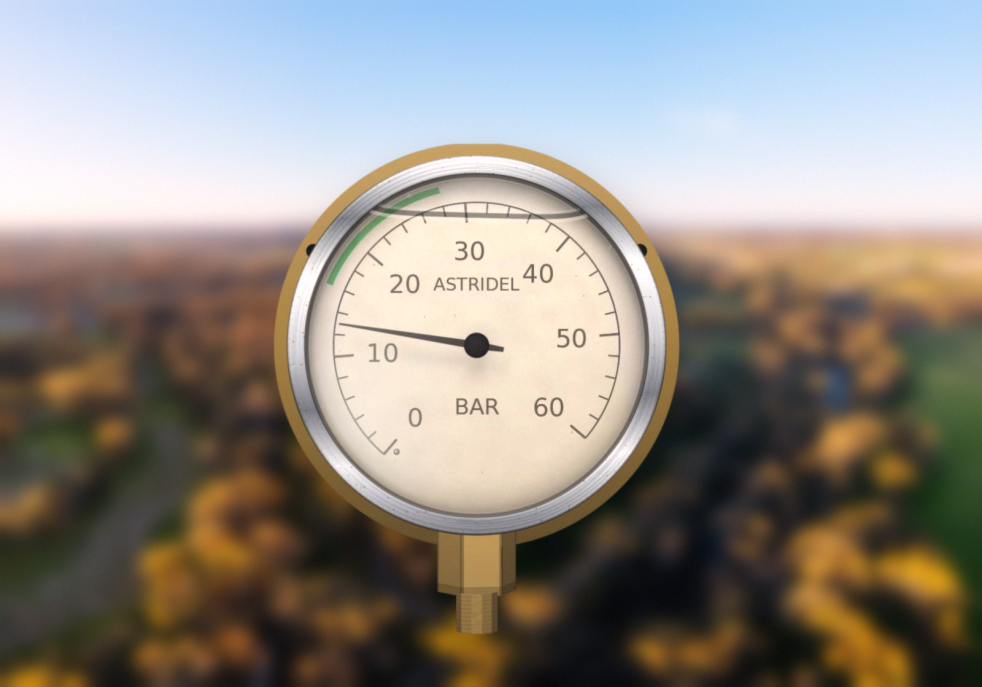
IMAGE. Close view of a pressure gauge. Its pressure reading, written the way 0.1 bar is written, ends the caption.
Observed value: 13 bar
